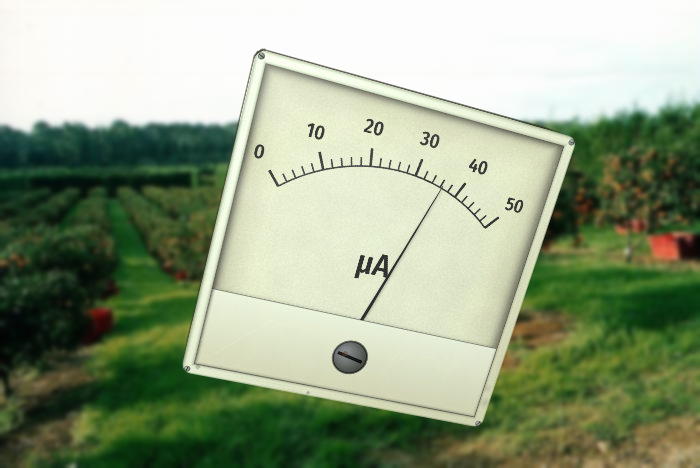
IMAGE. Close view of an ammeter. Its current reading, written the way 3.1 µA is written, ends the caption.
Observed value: 36 µA
